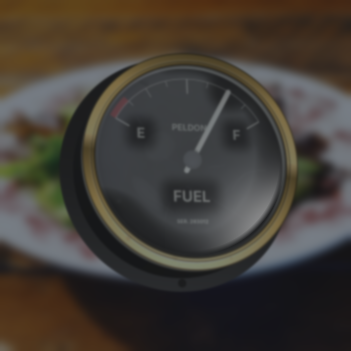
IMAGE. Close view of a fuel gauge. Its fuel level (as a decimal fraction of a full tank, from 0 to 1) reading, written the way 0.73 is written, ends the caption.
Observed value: 0.75
